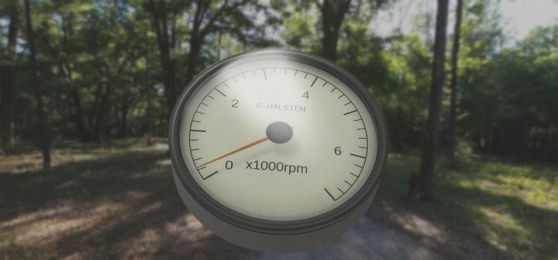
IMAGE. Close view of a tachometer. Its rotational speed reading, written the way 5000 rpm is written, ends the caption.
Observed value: 200 rpm
